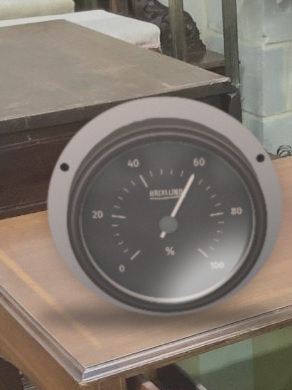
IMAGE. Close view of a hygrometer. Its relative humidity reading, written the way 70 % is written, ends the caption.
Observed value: 60 %
